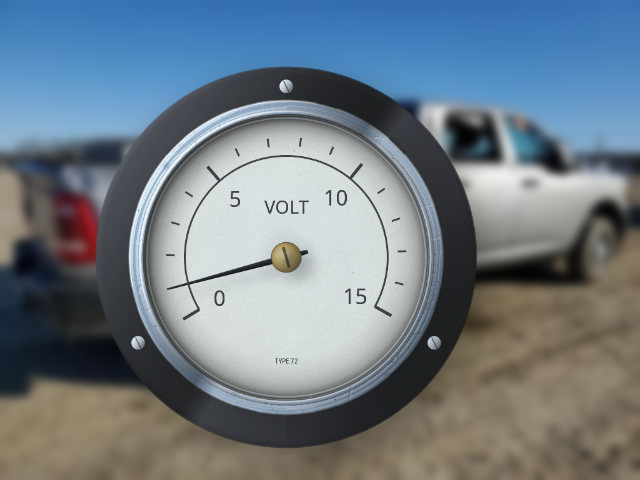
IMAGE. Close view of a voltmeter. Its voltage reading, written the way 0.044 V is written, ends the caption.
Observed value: 1 V
